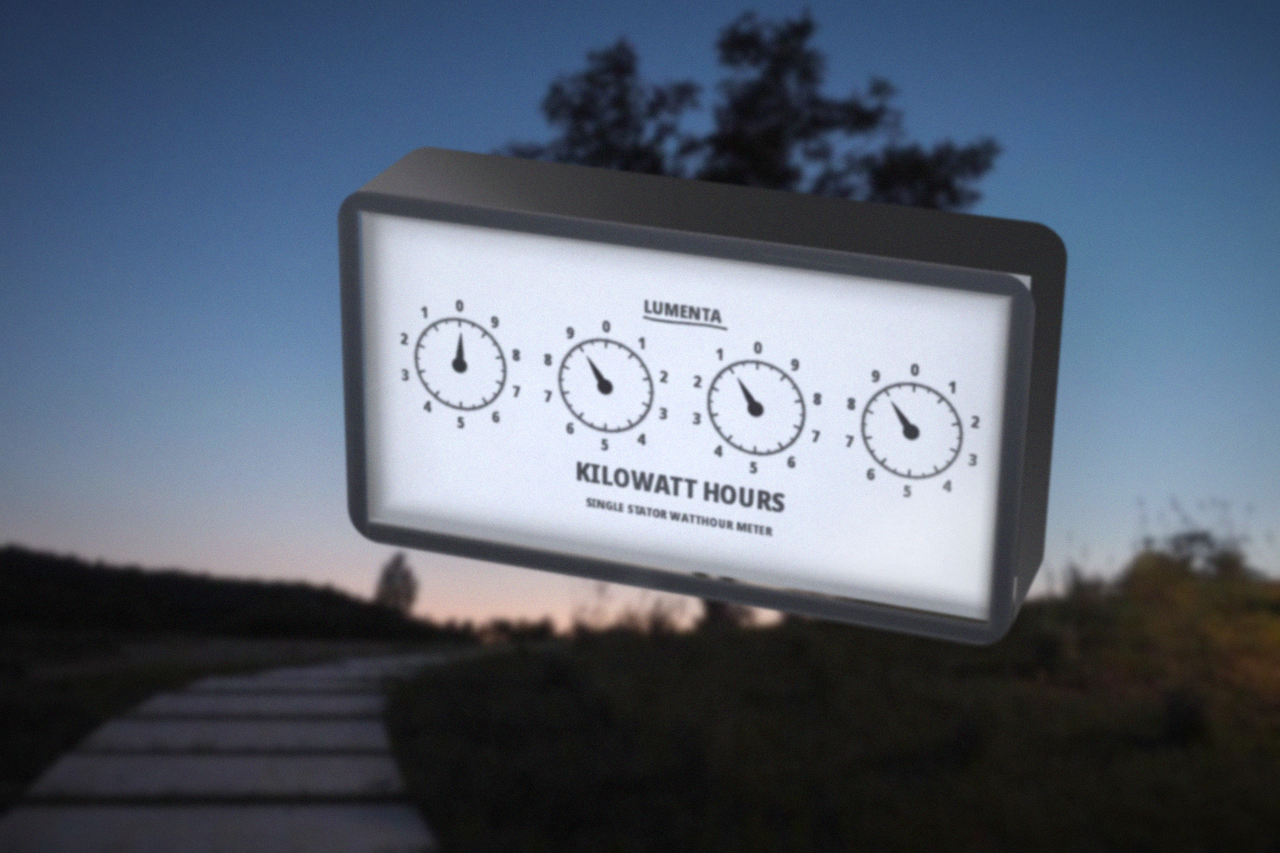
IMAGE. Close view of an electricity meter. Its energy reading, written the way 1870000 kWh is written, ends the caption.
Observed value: 9909 kWh
